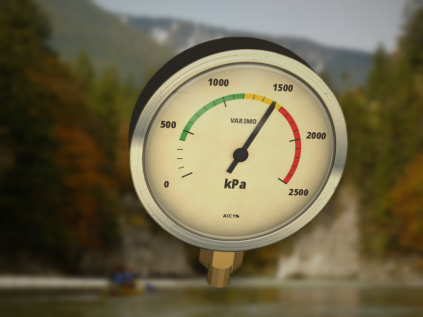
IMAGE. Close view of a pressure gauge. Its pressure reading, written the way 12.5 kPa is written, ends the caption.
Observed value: 1500 kPa
